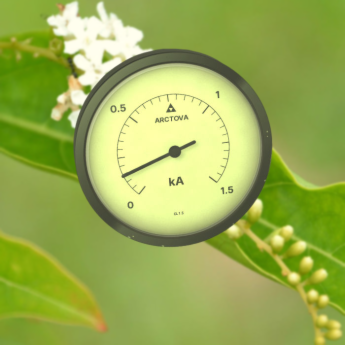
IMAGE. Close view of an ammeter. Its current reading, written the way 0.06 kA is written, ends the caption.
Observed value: 0.15 kA
